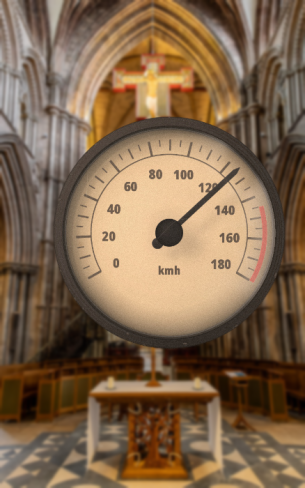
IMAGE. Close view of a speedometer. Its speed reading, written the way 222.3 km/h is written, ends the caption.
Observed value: 125 km/h
